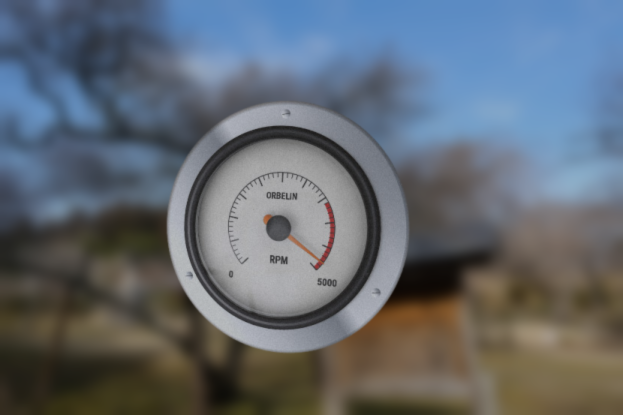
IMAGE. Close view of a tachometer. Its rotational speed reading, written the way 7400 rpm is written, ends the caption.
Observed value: 4800 rpm
